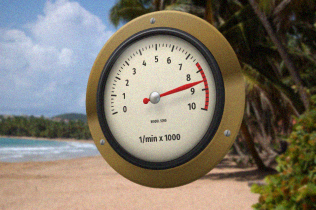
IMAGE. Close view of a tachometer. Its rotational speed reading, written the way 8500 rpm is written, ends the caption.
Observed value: 8600 rpm
